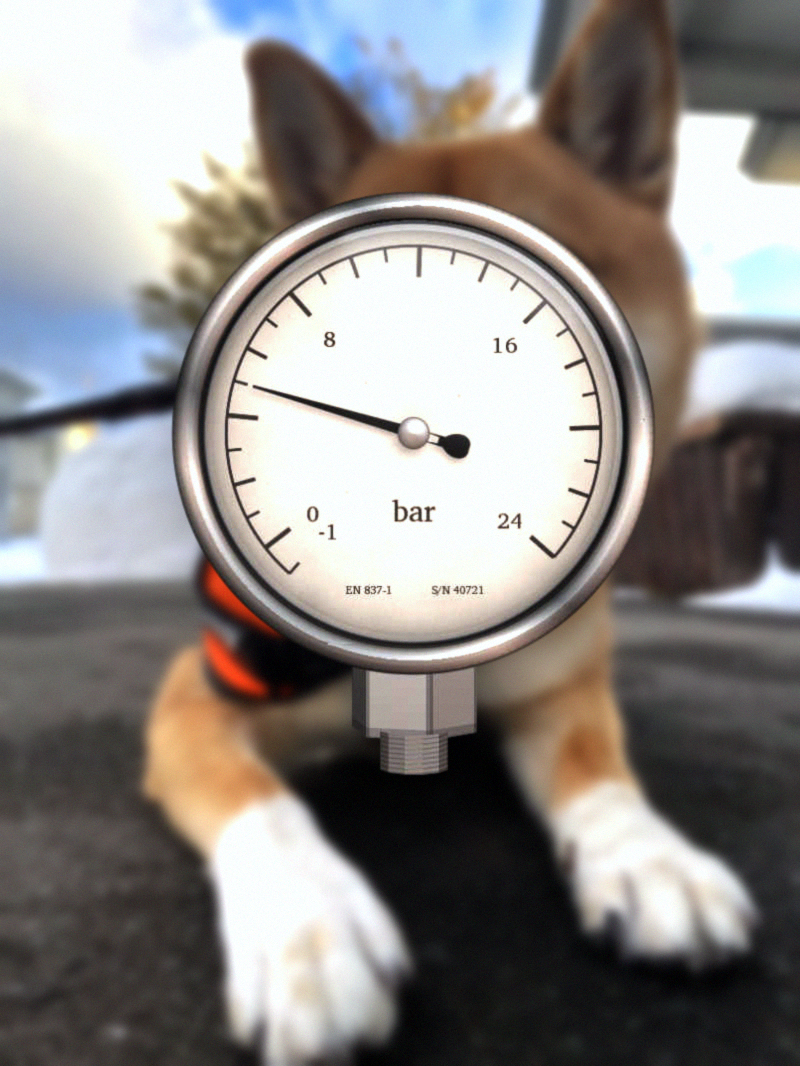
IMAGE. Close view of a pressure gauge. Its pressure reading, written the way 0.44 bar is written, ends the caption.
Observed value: 5 bar
